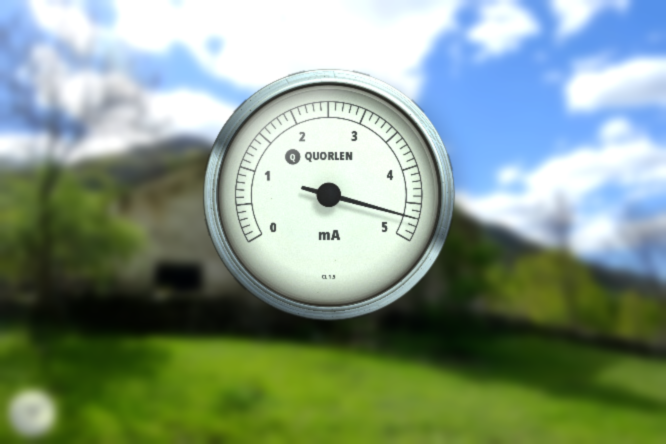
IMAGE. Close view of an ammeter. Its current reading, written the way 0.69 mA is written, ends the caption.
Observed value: 4.7 mA
